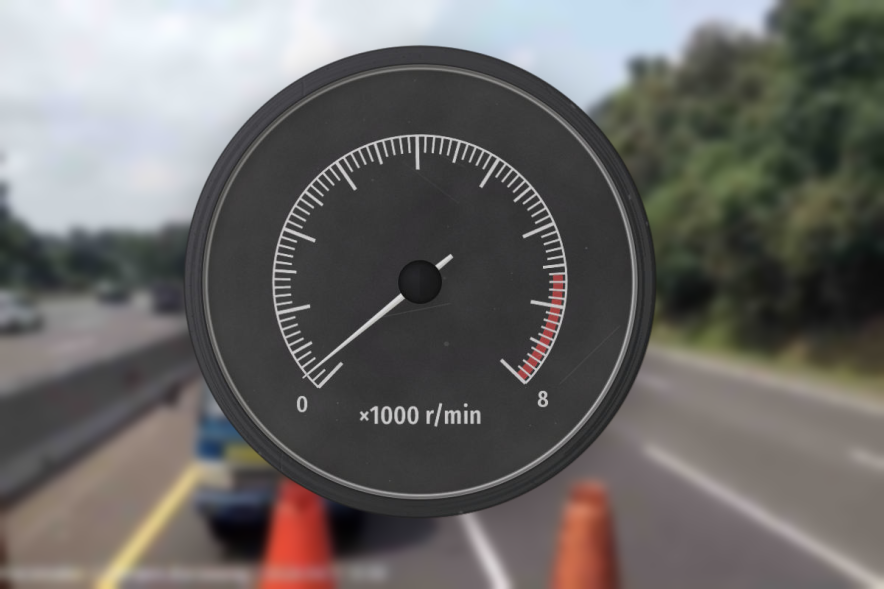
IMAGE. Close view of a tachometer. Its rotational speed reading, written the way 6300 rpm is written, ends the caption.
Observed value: 200 rpm
